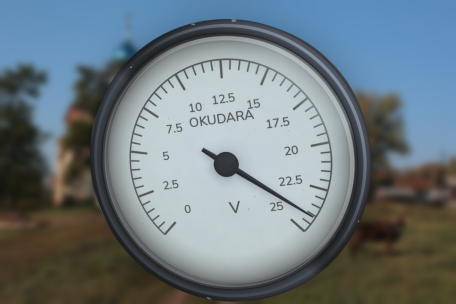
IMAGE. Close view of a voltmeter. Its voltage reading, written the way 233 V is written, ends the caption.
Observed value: 24 V
